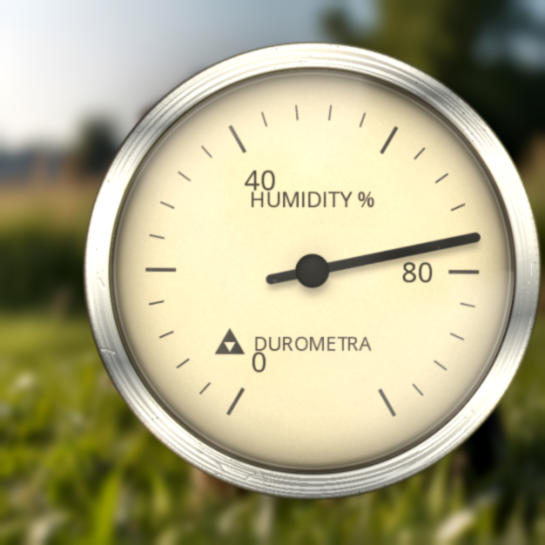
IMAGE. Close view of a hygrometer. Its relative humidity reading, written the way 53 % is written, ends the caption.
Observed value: 76 %
